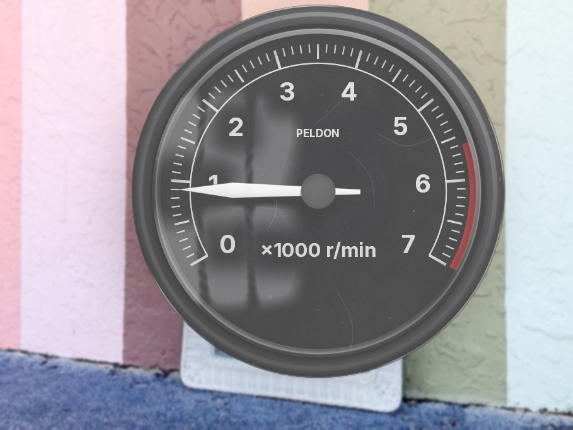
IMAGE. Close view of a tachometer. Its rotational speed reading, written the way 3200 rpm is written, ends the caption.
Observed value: 900 rpm
